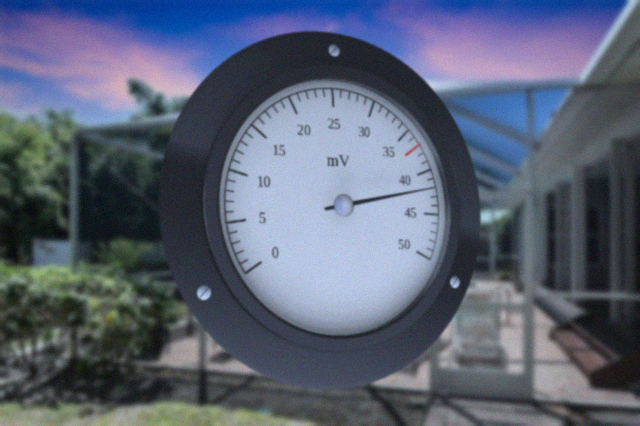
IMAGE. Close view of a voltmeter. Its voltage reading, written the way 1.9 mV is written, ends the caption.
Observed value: 42 mV
